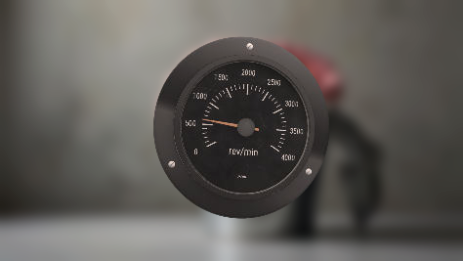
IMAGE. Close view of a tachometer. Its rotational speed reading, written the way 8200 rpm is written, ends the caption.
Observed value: 600 rpm
